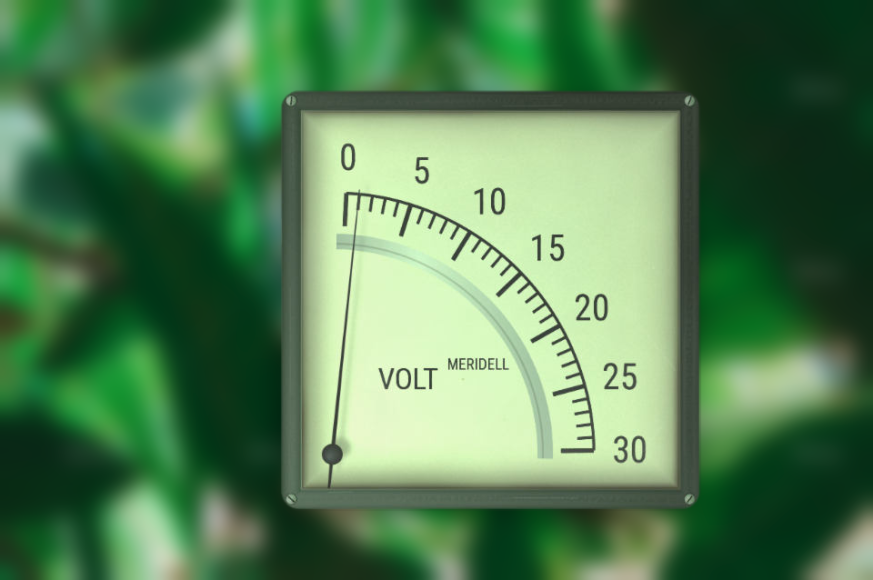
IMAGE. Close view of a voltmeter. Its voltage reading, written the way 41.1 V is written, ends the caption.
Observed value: 1 V
